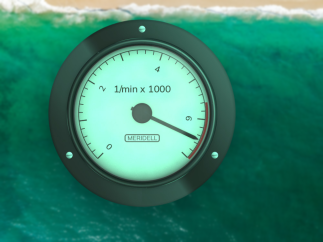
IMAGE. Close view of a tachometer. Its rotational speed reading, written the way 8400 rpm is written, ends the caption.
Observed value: 6500 rpm
